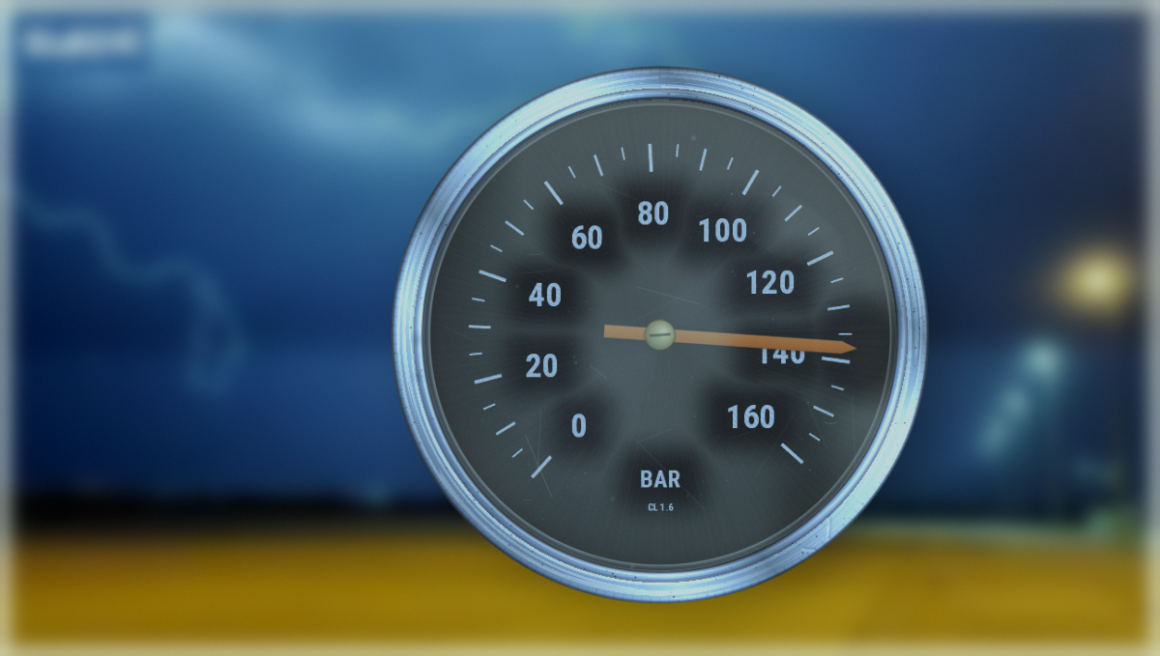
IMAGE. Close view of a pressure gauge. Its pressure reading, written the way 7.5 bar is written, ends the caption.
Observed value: 137.5 bar
